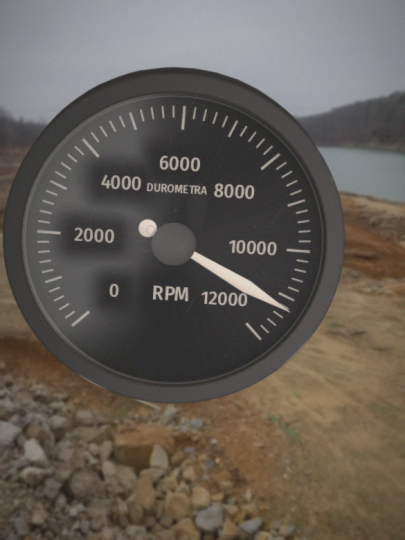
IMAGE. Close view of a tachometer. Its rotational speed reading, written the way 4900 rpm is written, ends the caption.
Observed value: 11200 rpm
